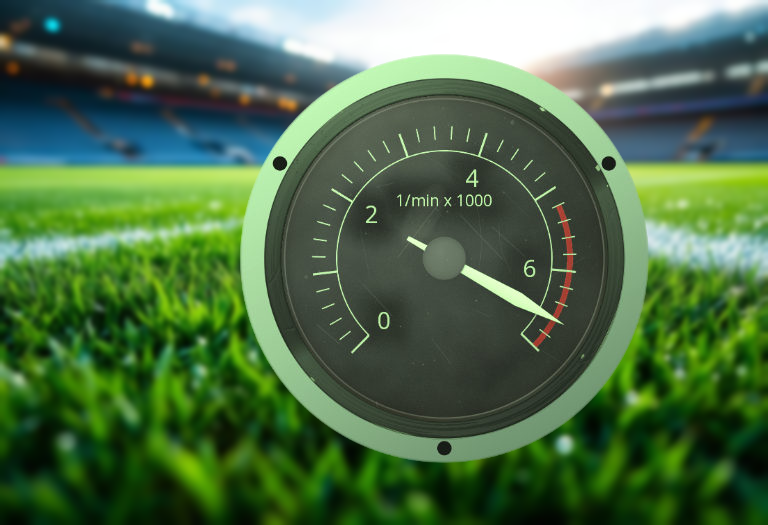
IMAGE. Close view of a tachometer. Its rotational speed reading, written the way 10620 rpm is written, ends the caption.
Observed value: 6600 rpm
